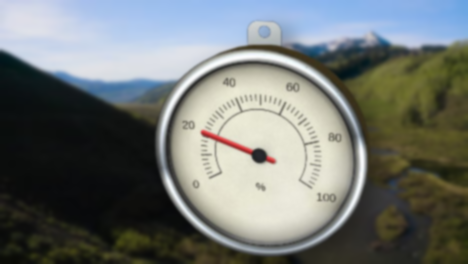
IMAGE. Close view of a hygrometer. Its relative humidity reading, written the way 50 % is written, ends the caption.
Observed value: 20 %
